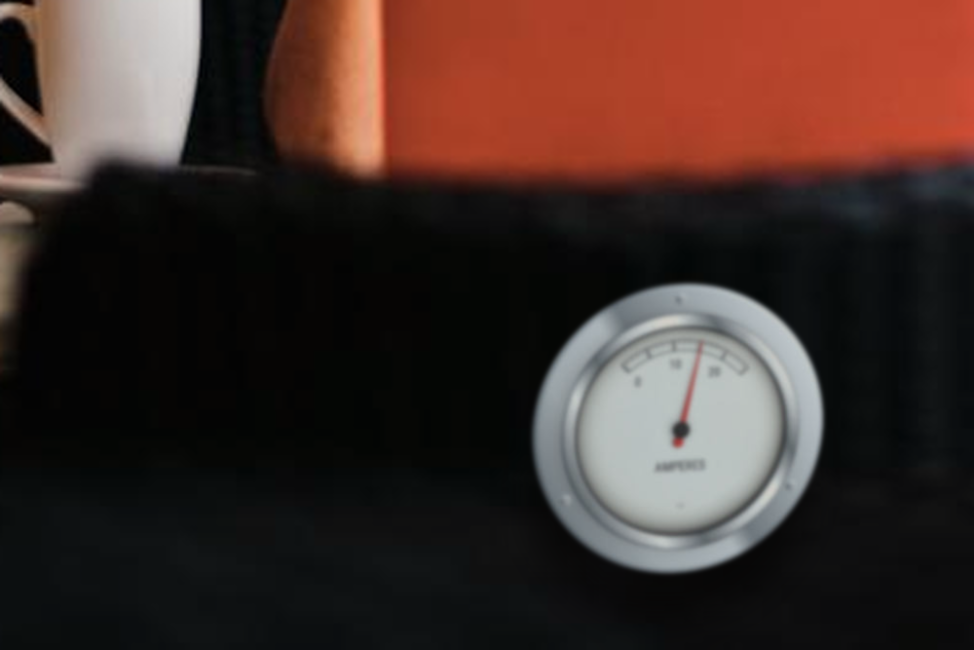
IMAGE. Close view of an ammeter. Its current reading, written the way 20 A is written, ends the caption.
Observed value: 15 A
